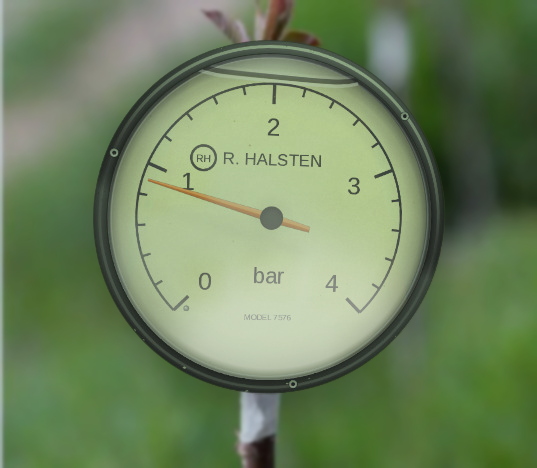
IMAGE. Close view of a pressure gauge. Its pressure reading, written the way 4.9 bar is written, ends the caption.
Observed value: 0.9 bar
